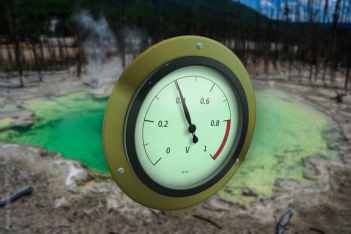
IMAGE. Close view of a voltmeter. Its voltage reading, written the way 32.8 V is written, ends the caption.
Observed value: 0.4 V
